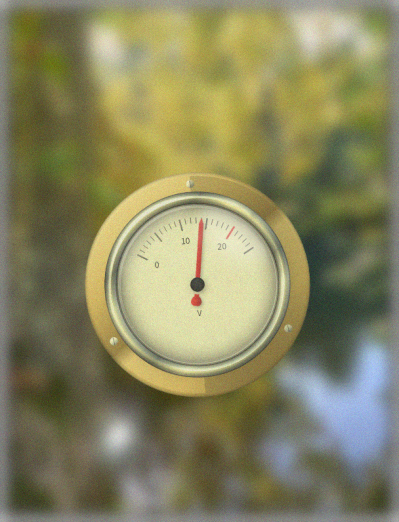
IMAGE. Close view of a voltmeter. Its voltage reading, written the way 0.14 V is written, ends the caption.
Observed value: 14 V
